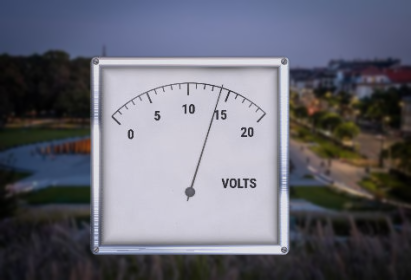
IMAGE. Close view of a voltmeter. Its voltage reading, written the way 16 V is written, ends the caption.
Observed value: 14 V
